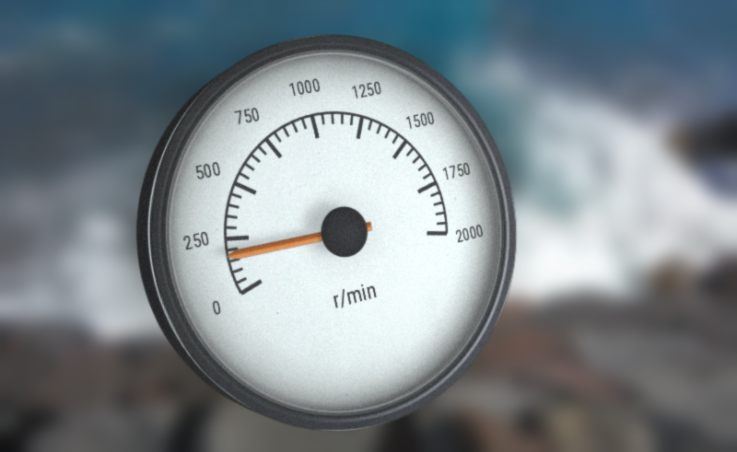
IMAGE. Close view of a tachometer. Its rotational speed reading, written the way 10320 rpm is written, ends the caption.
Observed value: 175 rpm
